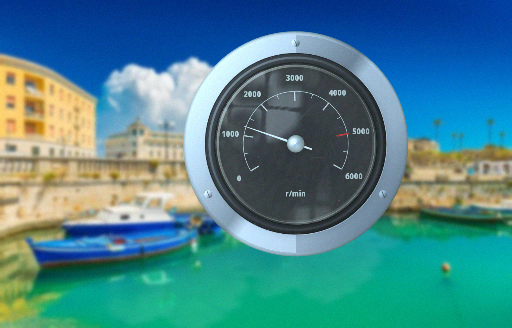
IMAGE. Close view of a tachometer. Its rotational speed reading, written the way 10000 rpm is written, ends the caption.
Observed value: 1250 rpm
